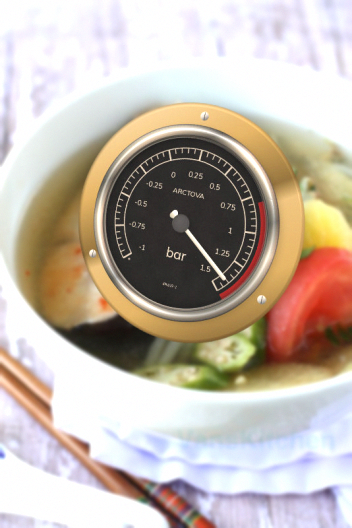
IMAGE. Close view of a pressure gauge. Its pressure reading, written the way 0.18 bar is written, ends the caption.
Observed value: 1.4 bar
